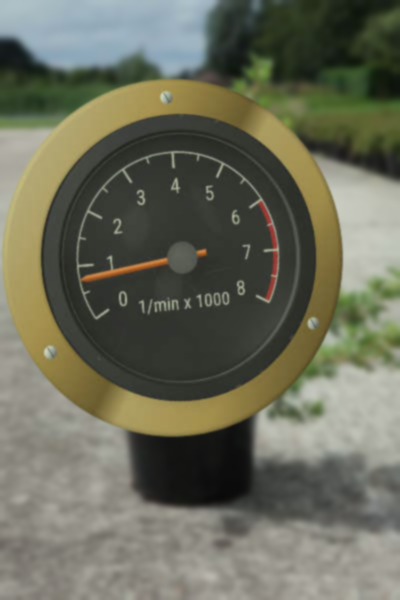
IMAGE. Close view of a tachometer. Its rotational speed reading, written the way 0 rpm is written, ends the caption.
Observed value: 750 rpm
